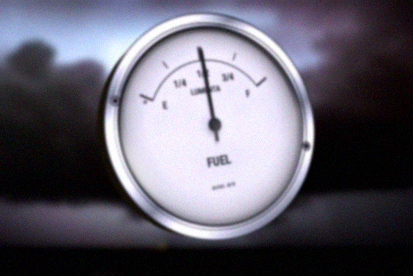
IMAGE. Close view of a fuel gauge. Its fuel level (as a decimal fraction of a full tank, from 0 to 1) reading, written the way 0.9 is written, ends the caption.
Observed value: 0.5
